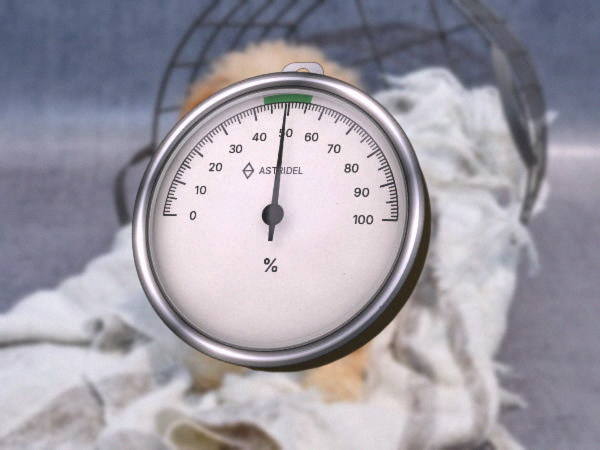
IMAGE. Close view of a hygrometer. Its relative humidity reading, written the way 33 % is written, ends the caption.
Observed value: 50 %
